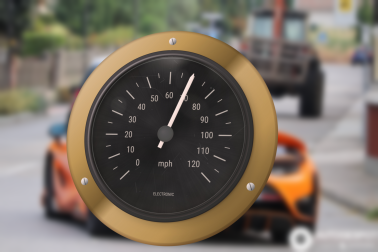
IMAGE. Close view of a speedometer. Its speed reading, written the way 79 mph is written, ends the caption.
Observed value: 70 mph
